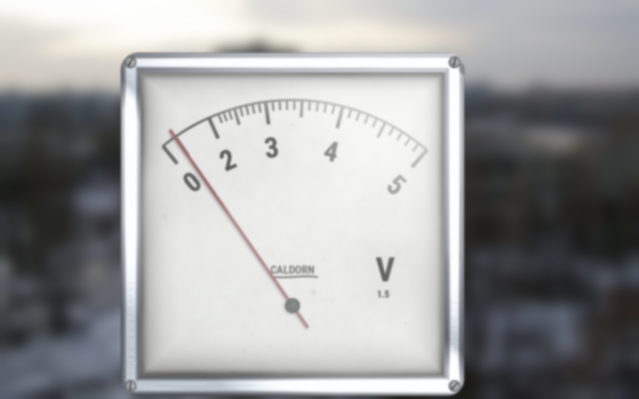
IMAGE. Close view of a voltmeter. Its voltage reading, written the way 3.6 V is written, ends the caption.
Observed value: 1 V
